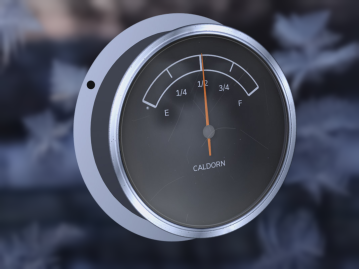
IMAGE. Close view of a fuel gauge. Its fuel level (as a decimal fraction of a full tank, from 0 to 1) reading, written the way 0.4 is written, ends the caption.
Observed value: 0.5
